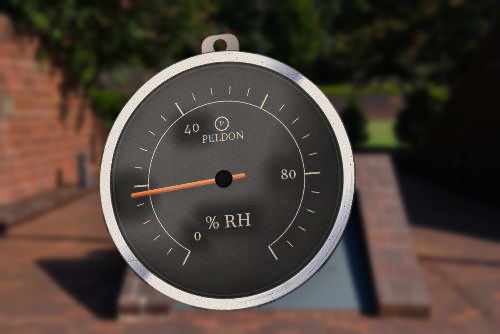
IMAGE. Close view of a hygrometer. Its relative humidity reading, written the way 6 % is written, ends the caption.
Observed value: 18 %
